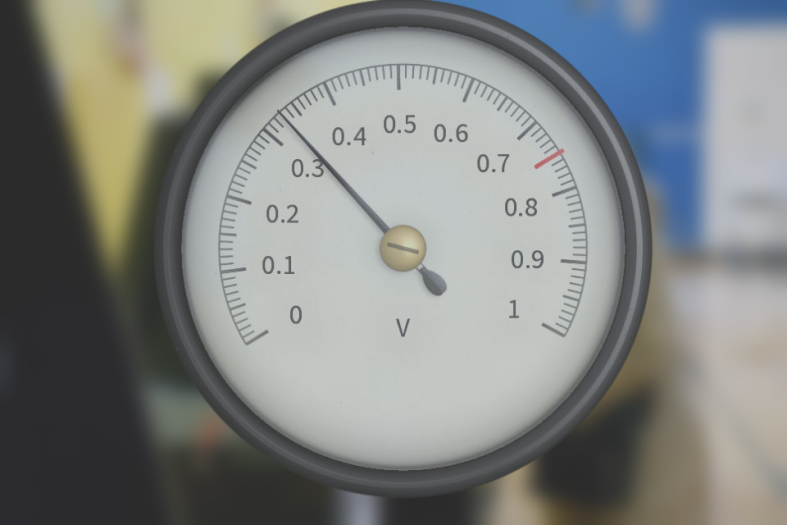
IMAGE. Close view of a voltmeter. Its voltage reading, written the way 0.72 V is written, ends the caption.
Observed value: 0.33 V
